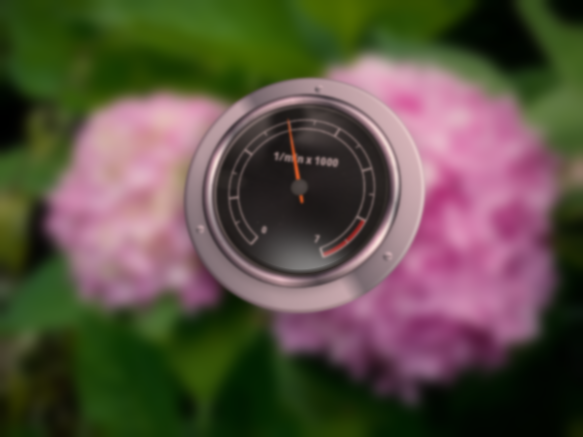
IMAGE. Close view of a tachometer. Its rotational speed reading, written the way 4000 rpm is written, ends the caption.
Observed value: 3000 rpm
